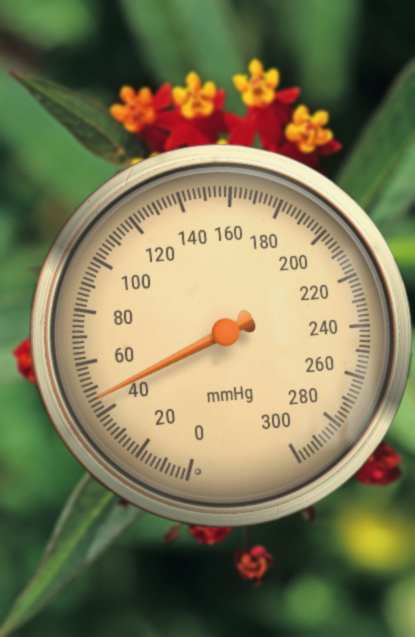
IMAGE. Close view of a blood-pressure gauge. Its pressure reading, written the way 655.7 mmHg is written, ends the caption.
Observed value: 46 mmHg
